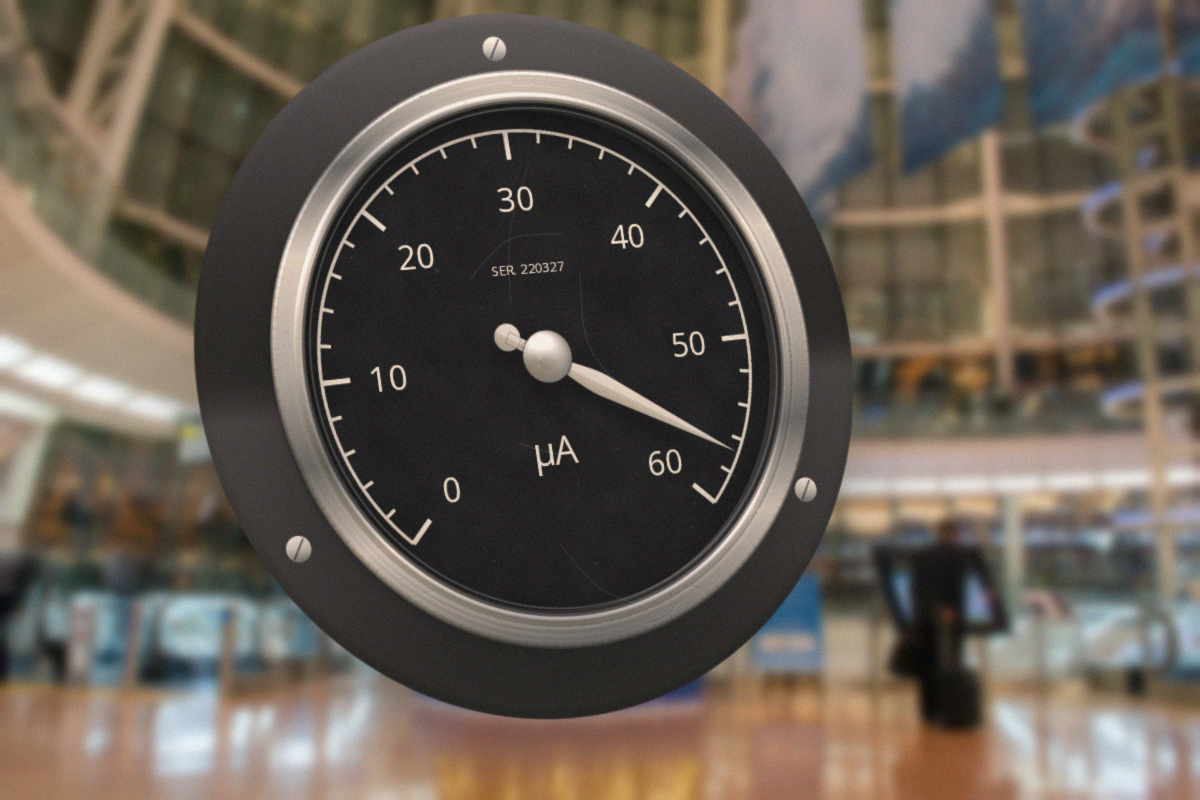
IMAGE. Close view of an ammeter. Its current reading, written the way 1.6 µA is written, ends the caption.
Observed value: 57 µA
